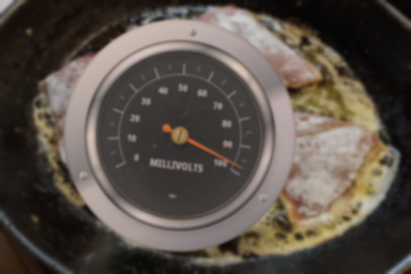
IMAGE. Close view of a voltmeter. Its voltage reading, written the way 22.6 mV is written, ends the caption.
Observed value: 97.5 mV
